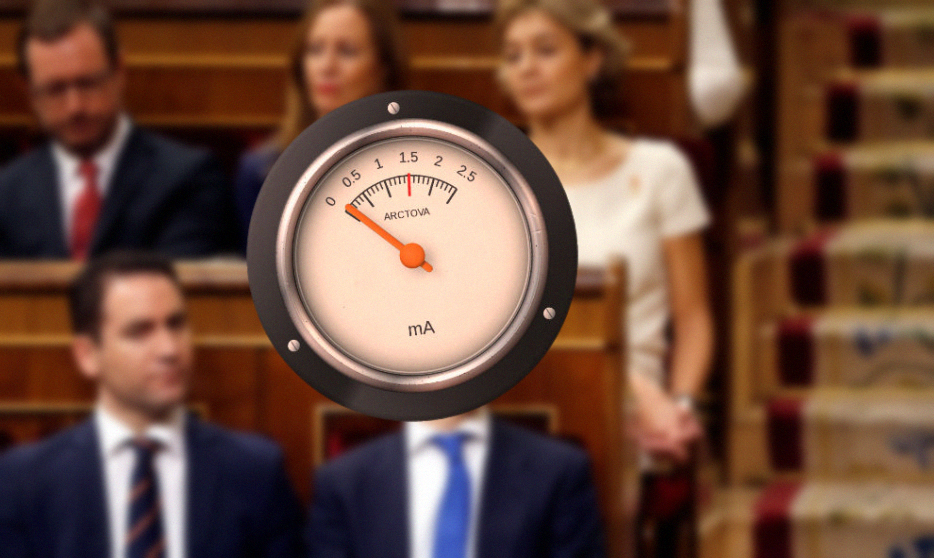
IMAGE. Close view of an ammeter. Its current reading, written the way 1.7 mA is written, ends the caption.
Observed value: 0.1 mA
